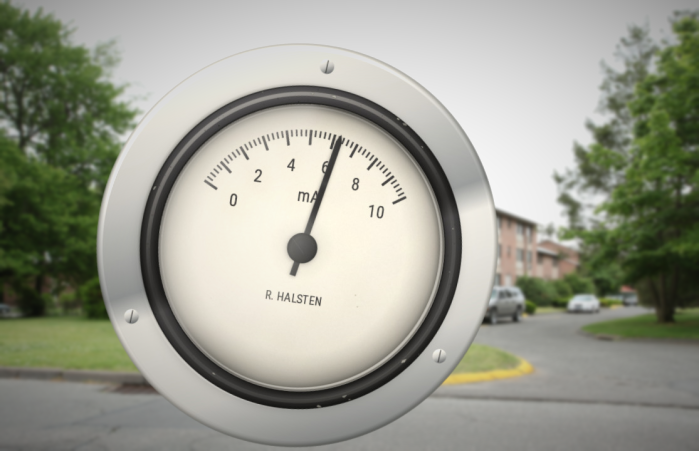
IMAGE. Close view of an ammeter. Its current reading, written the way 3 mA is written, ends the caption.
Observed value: 6.2 mA
